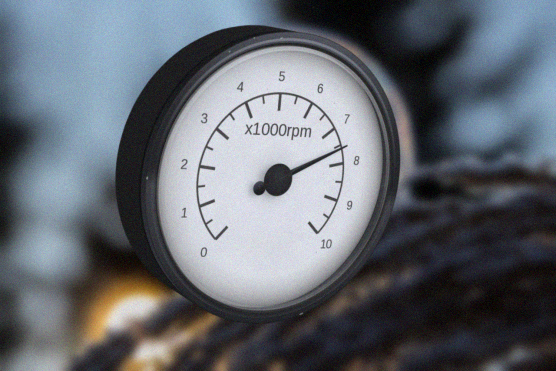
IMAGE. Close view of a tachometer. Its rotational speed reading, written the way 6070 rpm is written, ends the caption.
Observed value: 7500 rpm
